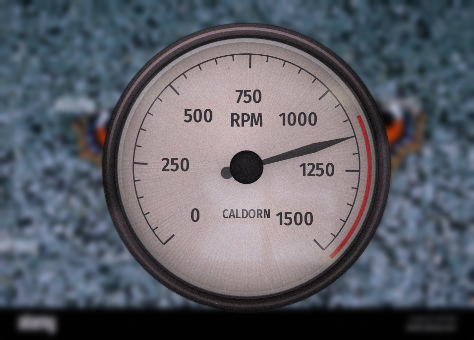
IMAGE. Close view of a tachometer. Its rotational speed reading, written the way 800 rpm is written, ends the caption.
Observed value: 1150 rpm
